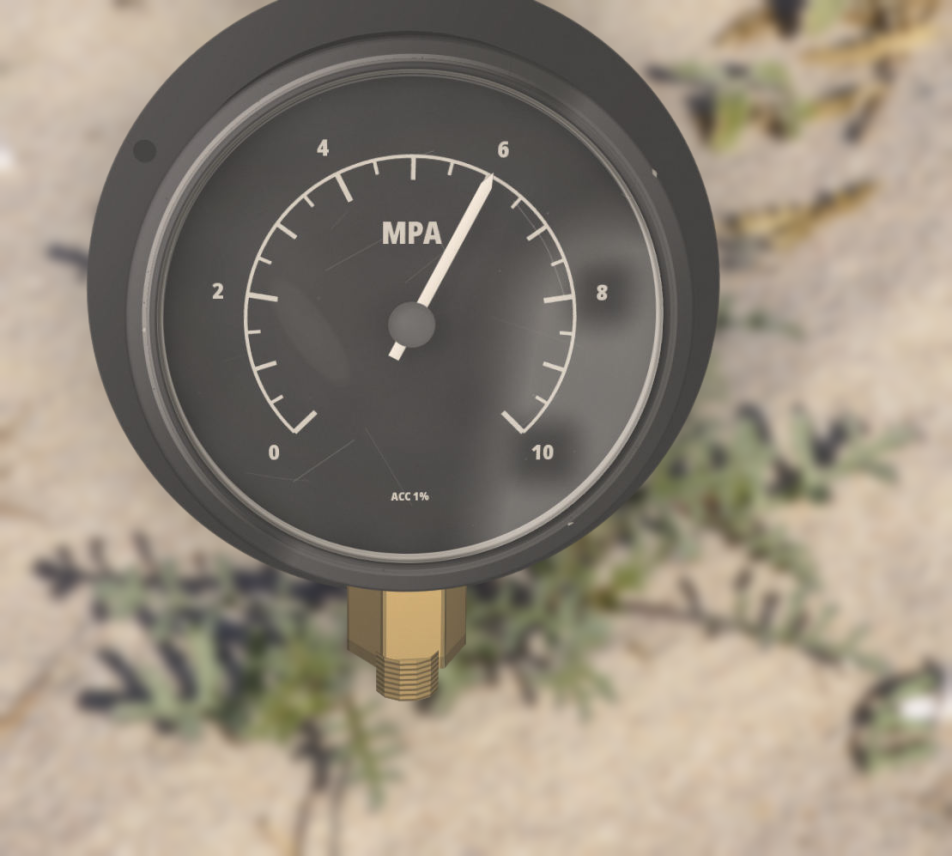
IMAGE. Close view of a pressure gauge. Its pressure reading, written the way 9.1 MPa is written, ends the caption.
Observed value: 6 MPa
